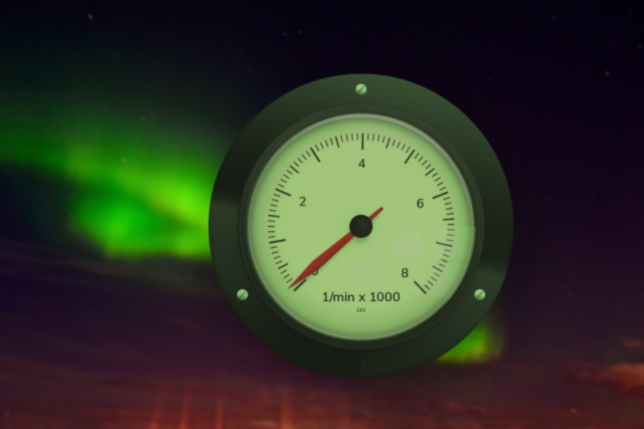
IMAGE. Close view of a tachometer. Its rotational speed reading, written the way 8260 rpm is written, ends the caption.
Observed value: 100 rpm
